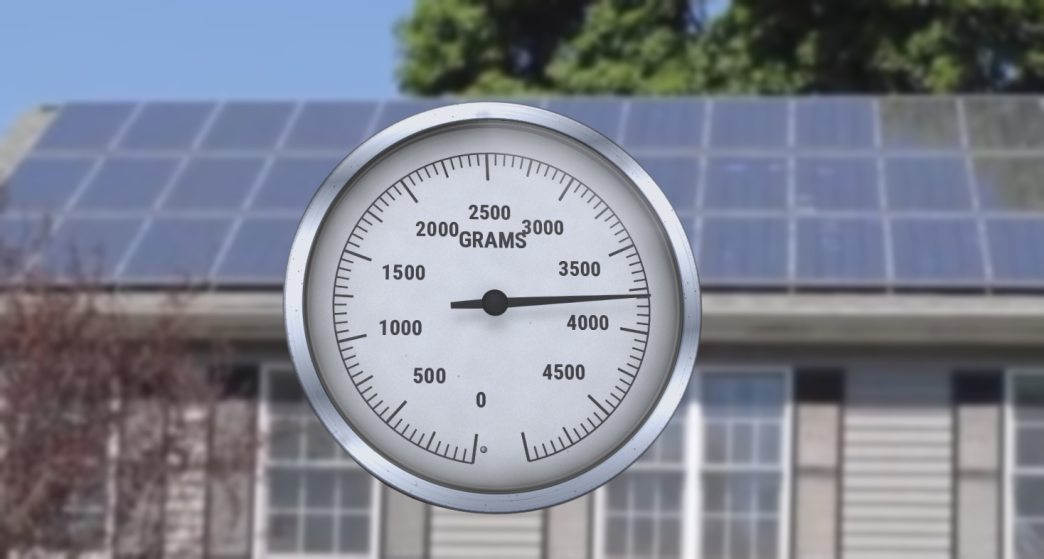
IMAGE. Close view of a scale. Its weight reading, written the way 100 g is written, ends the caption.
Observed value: 3800 g
